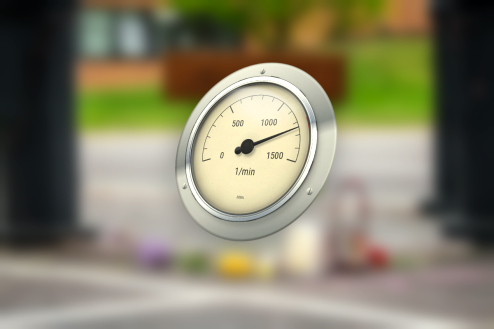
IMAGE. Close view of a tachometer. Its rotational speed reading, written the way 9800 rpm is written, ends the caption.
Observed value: 1250 rpm
